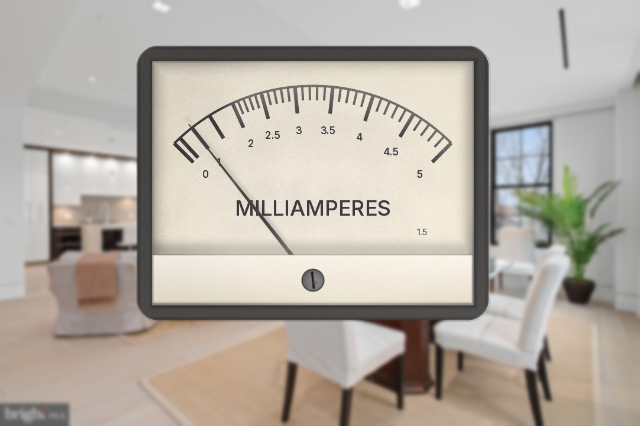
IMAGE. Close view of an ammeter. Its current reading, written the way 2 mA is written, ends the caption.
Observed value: 1 mA
